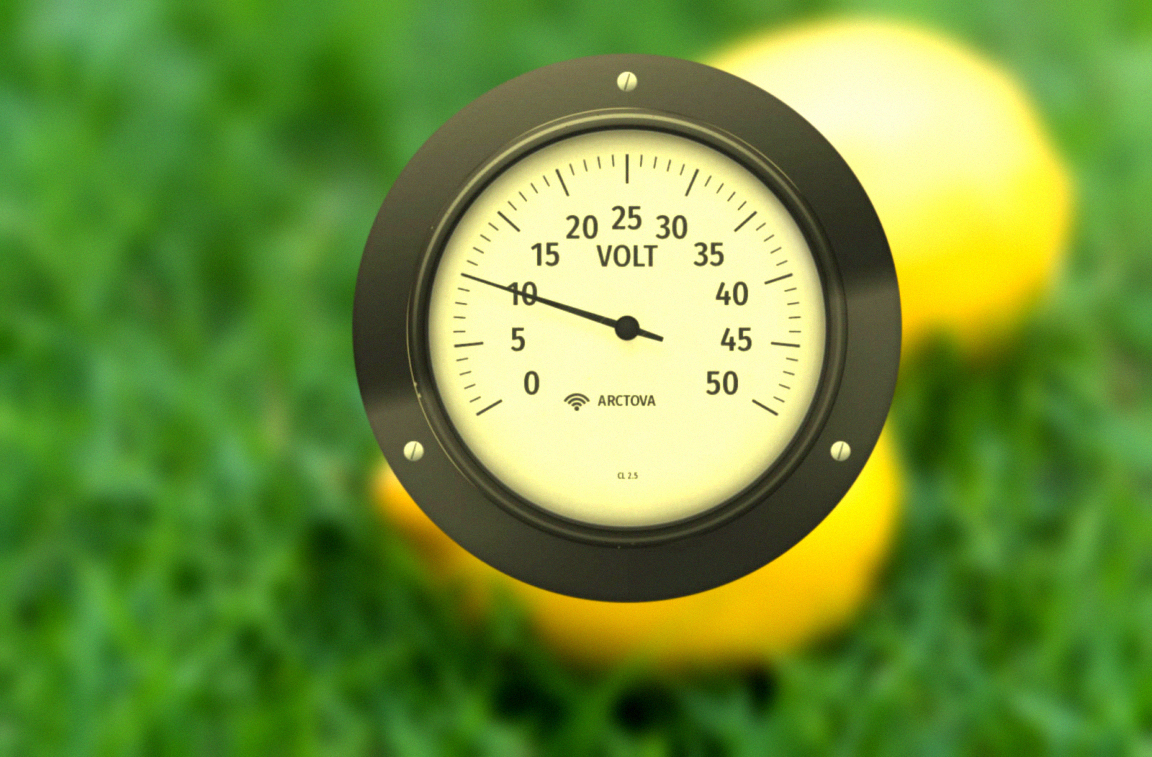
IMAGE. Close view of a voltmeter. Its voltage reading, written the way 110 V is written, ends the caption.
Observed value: 10 V
